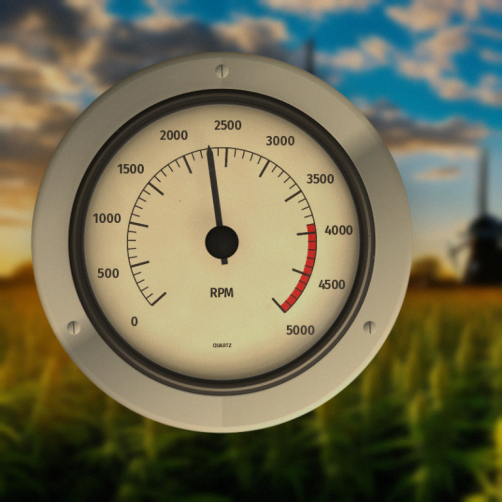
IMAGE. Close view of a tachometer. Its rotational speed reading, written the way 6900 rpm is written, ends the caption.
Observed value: 2300 rpm
